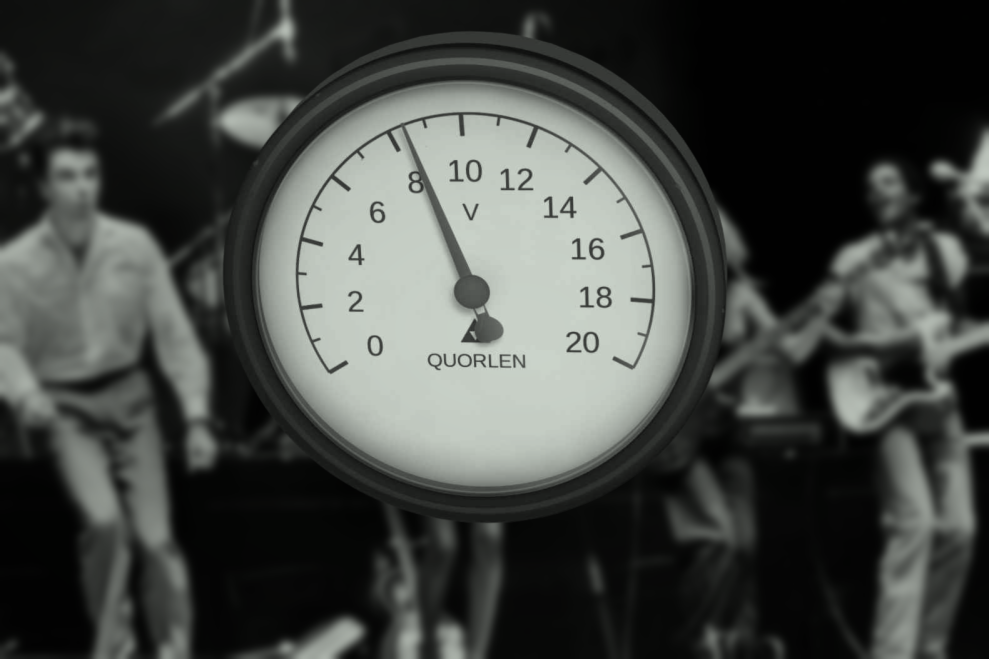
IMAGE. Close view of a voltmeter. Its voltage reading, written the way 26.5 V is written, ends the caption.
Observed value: 8.5 V
